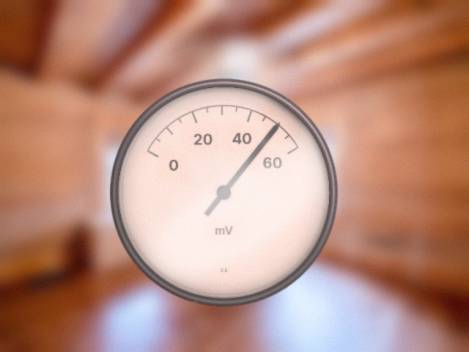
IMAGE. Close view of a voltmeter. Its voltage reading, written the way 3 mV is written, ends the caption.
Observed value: 50 mV
